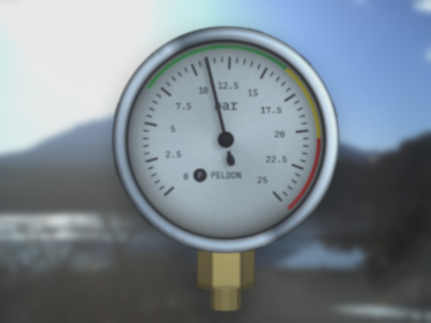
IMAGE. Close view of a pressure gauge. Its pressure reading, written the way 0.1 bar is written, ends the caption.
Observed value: 11 bar
